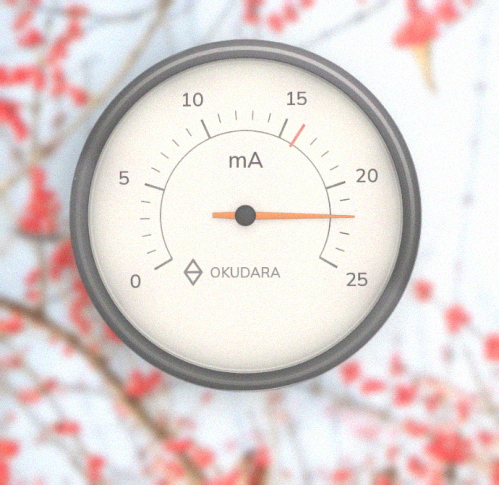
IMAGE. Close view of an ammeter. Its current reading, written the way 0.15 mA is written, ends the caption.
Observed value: 22 mA
